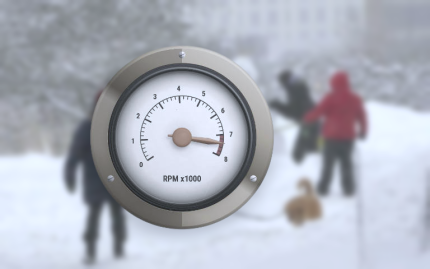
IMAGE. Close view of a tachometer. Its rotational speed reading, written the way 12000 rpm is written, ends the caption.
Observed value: 7400 rpm
